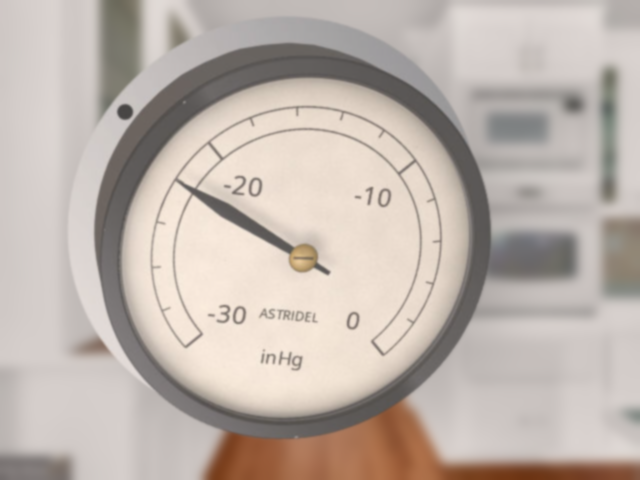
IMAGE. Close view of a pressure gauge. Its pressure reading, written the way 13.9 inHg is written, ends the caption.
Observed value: -22 inHg
